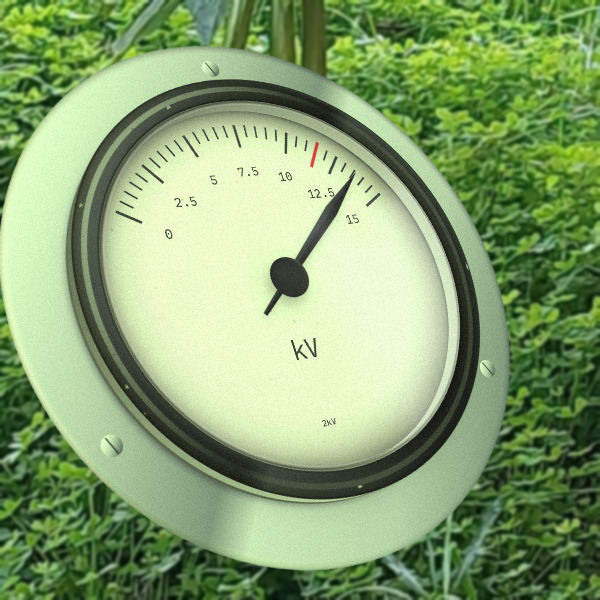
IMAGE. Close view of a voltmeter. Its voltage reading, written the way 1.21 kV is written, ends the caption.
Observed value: 13.5 kV
